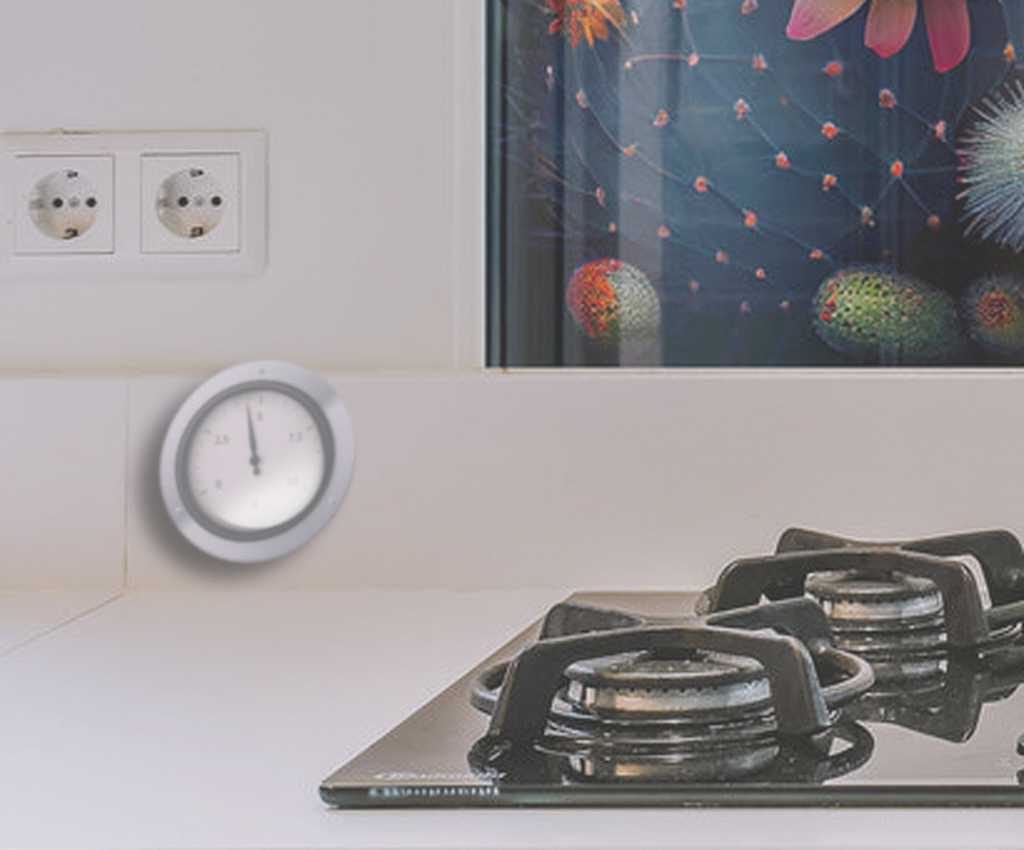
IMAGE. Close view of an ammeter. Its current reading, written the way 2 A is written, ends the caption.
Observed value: 4.5 A
